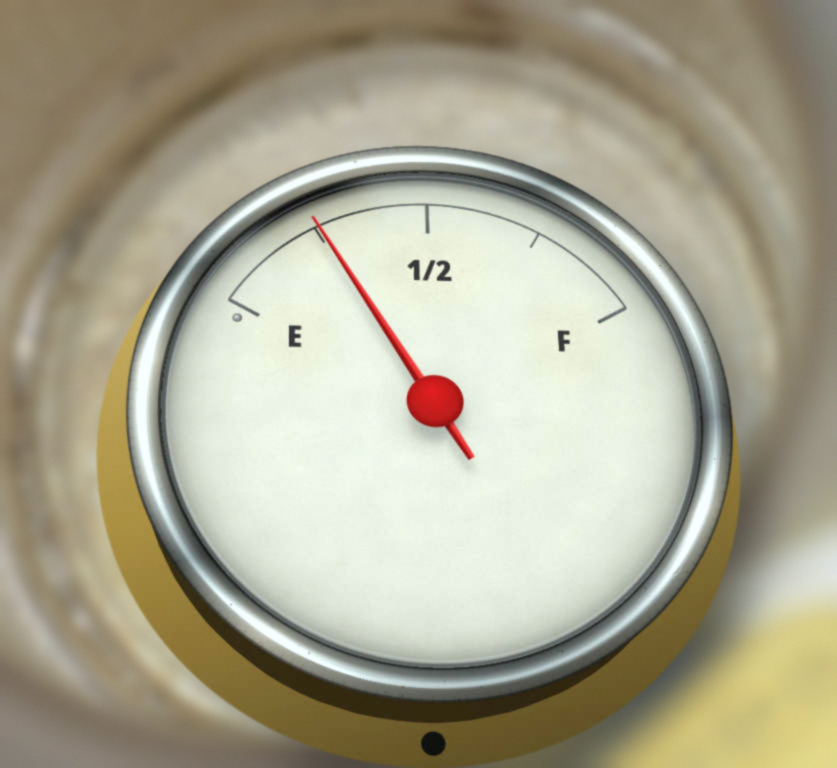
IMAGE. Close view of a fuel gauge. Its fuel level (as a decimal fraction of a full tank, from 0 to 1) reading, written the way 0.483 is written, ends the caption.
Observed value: 0.25
